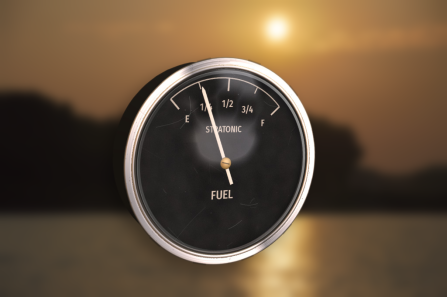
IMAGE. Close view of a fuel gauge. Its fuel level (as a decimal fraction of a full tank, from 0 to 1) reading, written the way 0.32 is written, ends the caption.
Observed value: 0.25
